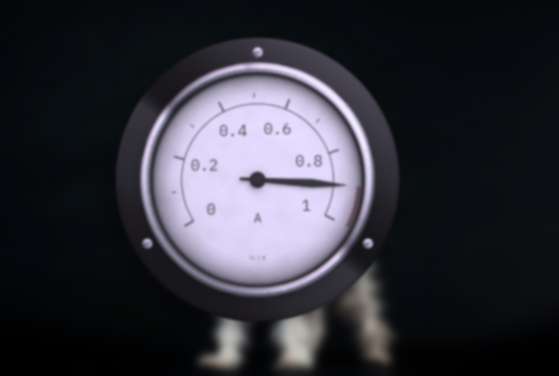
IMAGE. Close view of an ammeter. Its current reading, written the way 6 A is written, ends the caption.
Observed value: 0.9 A
